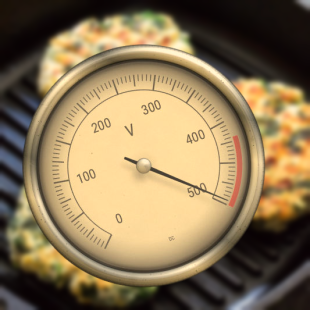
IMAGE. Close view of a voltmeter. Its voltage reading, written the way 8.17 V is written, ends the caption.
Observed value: 495 V
